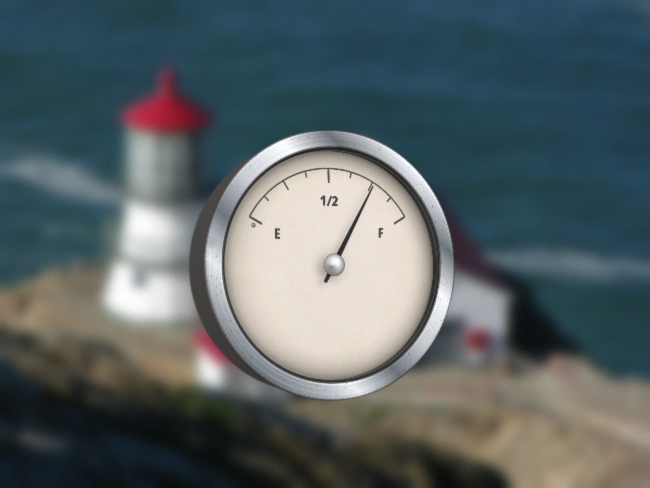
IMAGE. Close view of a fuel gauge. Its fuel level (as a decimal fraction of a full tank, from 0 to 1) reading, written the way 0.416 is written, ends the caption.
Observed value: 0.75
